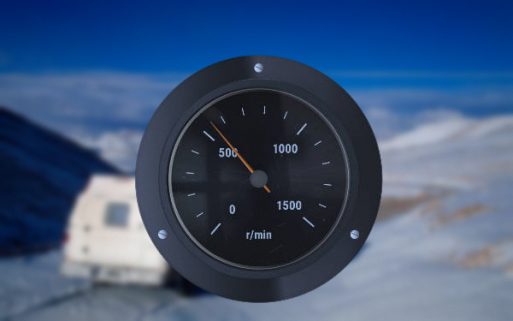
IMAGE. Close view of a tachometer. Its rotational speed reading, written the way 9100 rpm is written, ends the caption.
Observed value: 550 rpm
